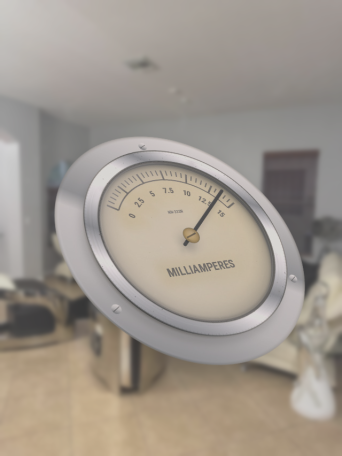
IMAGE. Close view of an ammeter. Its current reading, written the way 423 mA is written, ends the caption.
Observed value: 13.5 mA
